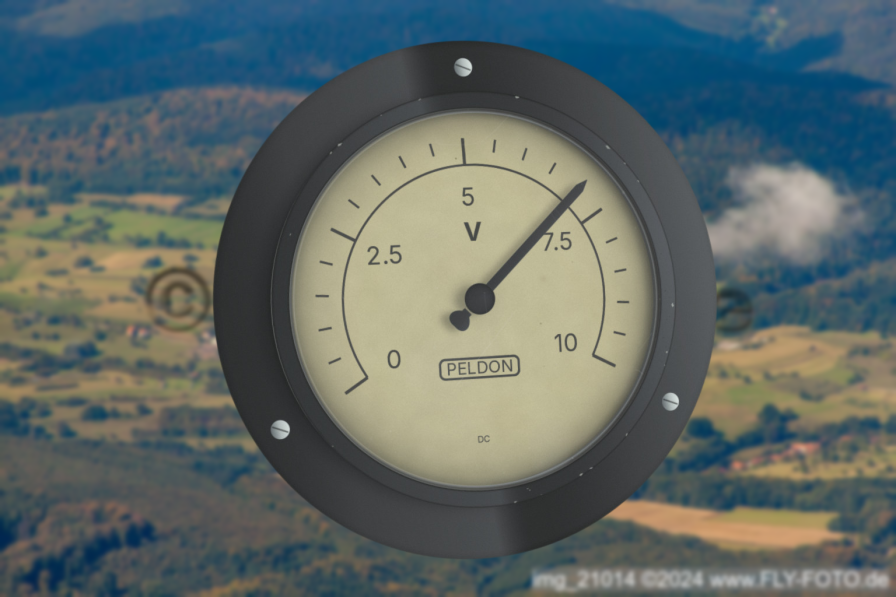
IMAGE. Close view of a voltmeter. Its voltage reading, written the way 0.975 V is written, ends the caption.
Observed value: 7 V
